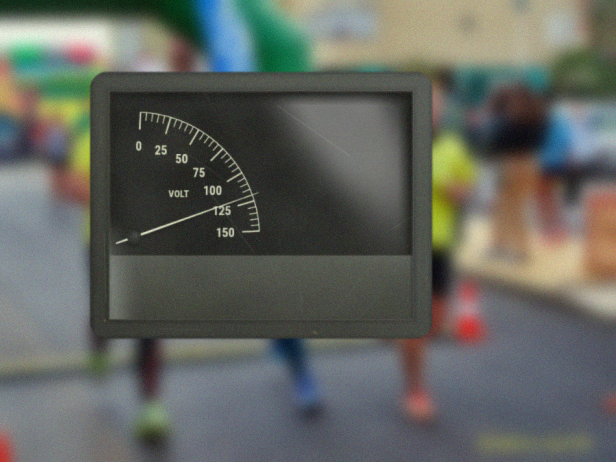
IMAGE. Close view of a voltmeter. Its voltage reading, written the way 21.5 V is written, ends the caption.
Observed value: 120 V
